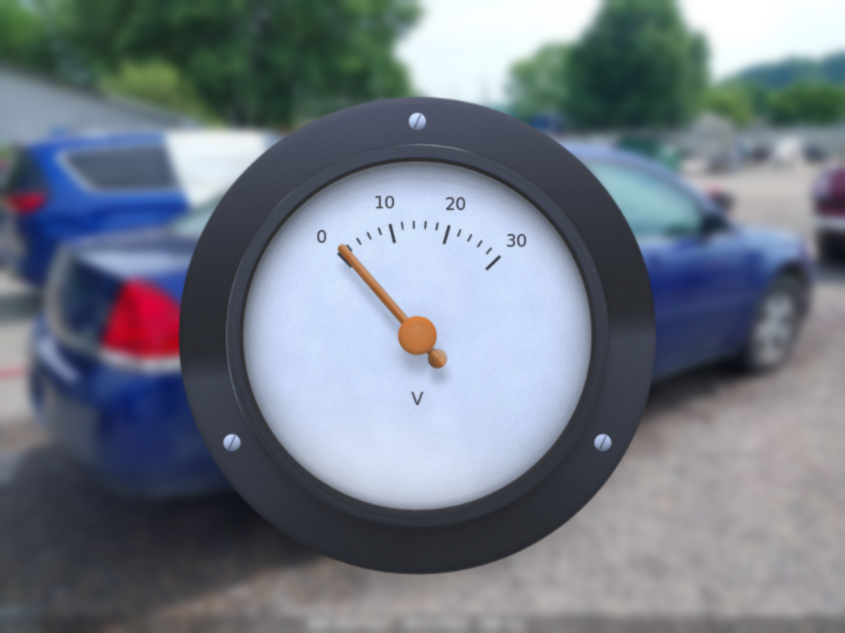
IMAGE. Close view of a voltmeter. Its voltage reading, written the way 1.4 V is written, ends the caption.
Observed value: 1 V
